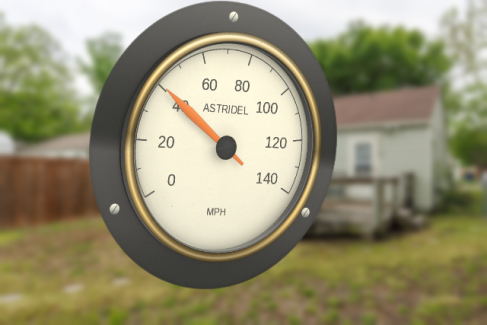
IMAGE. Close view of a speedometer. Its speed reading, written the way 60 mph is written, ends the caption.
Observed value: 40 mph
